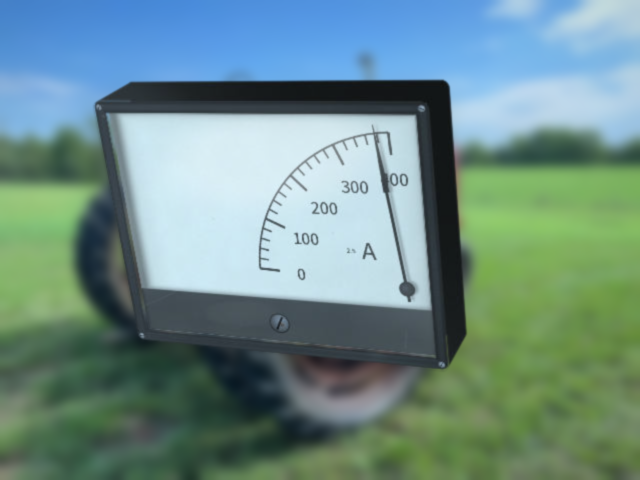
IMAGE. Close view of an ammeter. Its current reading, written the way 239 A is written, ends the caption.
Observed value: 380 A
